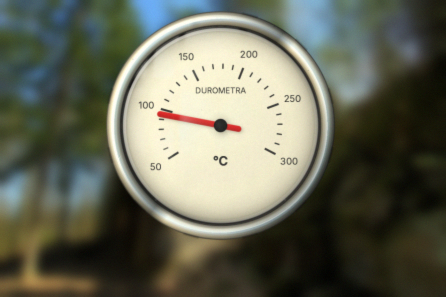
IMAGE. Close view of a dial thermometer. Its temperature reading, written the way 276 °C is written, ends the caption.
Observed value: 95 °C
